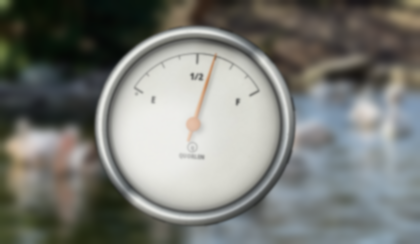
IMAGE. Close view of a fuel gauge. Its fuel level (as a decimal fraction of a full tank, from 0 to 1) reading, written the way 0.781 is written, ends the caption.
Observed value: 0.625
